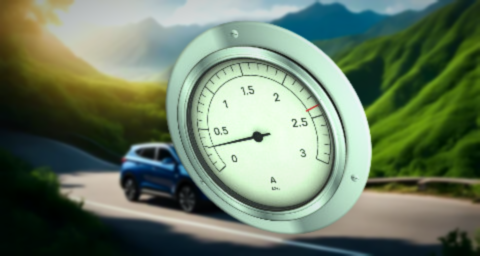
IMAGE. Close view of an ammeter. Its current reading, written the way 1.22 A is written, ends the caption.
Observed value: 0.3 A
